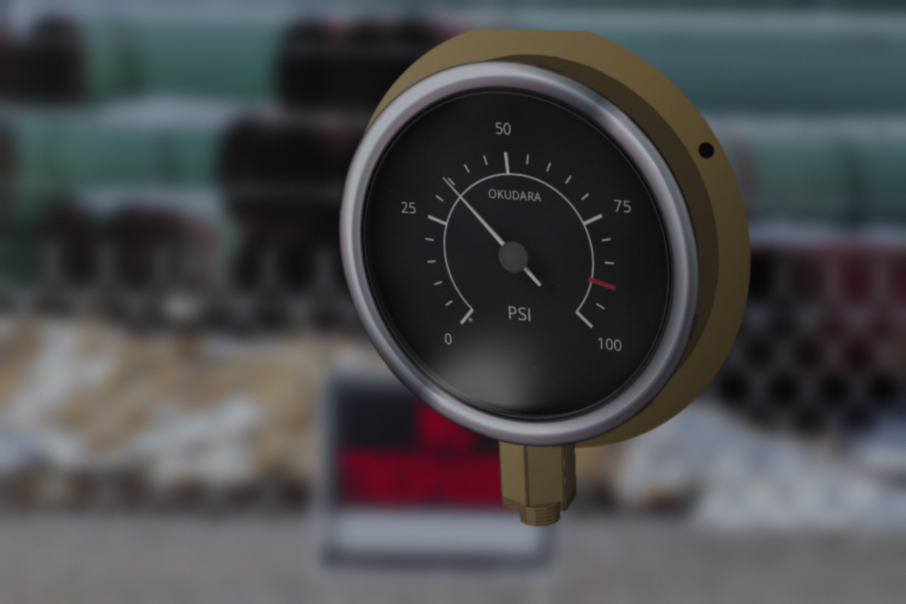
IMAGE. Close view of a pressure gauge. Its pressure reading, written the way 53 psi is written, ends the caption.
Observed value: 35 psi
